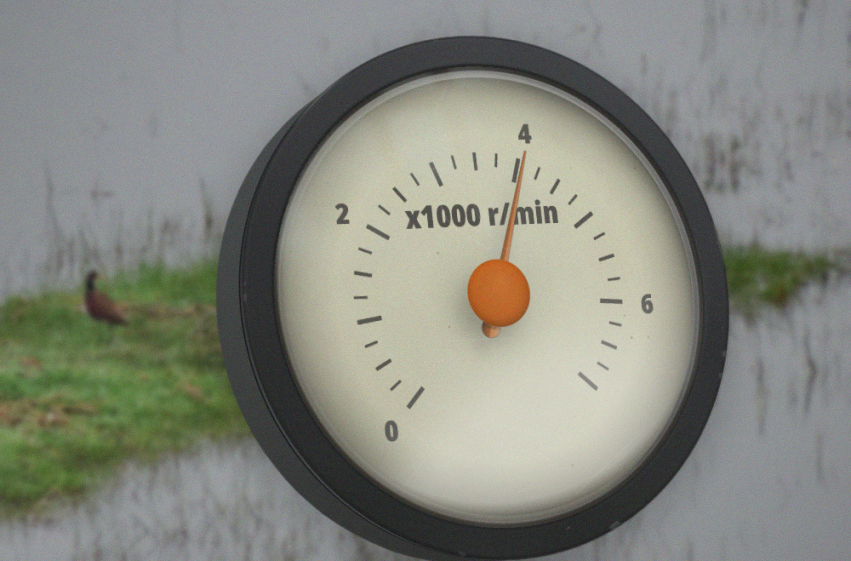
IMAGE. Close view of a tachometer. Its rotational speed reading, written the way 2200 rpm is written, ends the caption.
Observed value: 4000 rpm
